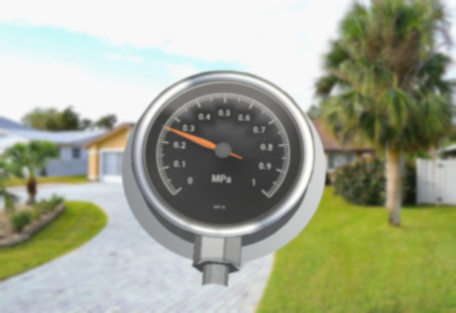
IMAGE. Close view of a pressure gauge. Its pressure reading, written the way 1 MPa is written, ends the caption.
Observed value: 0.25 MPa
